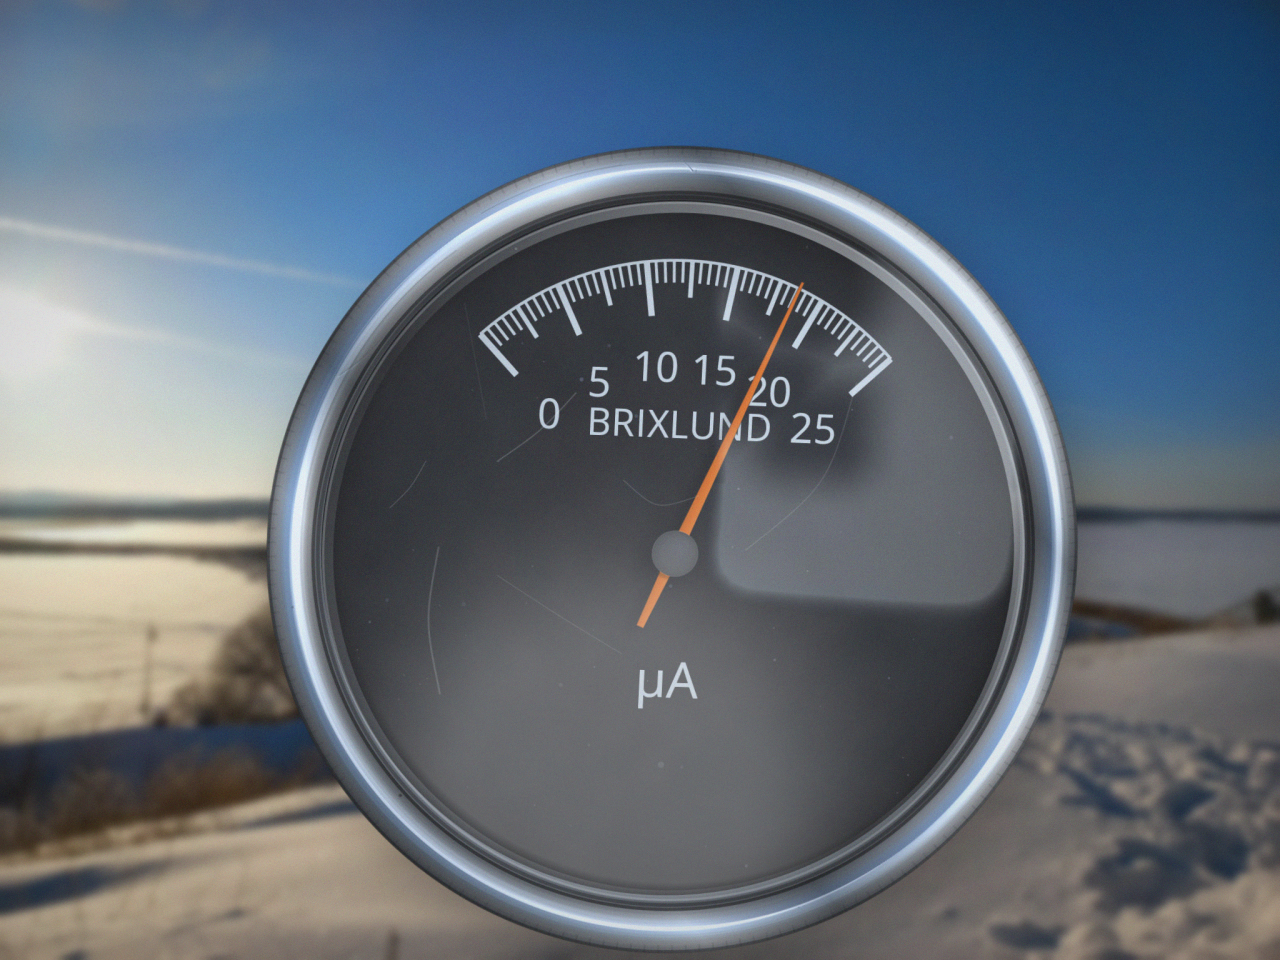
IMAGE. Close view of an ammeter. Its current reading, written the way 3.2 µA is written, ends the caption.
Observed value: 18.5 µA
